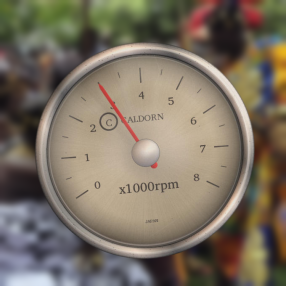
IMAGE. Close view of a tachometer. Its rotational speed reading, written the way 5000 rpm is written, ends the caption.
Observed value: 3000 rpm
